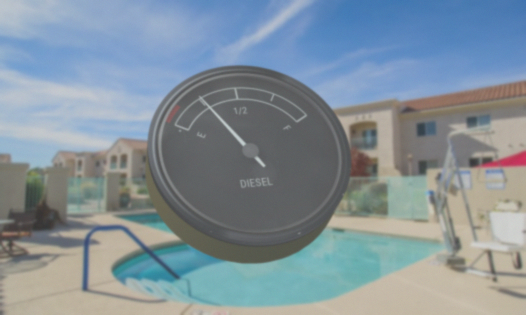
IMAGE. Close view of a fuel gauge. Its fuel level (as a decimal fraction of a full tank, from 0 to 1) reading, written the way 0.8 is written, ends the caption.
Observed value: 0.25
